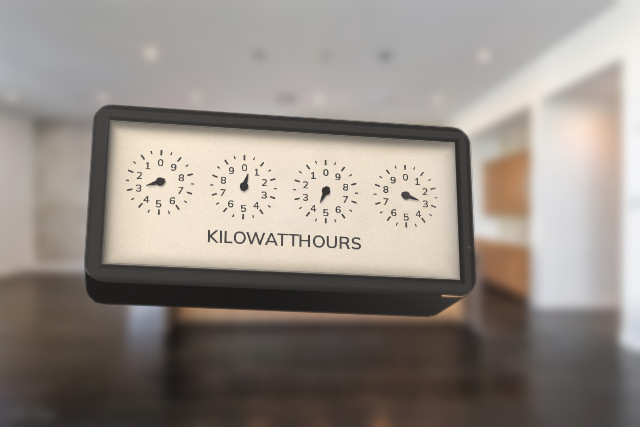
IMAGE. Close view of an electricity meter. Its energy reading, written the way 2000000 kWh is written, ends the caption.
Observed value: 3043 kWh
